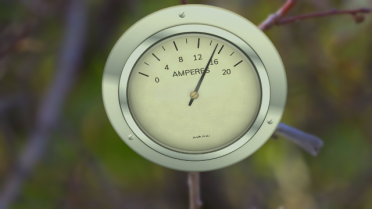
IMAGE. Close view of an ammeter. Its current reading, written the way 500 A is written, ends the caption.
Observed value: 15 A
